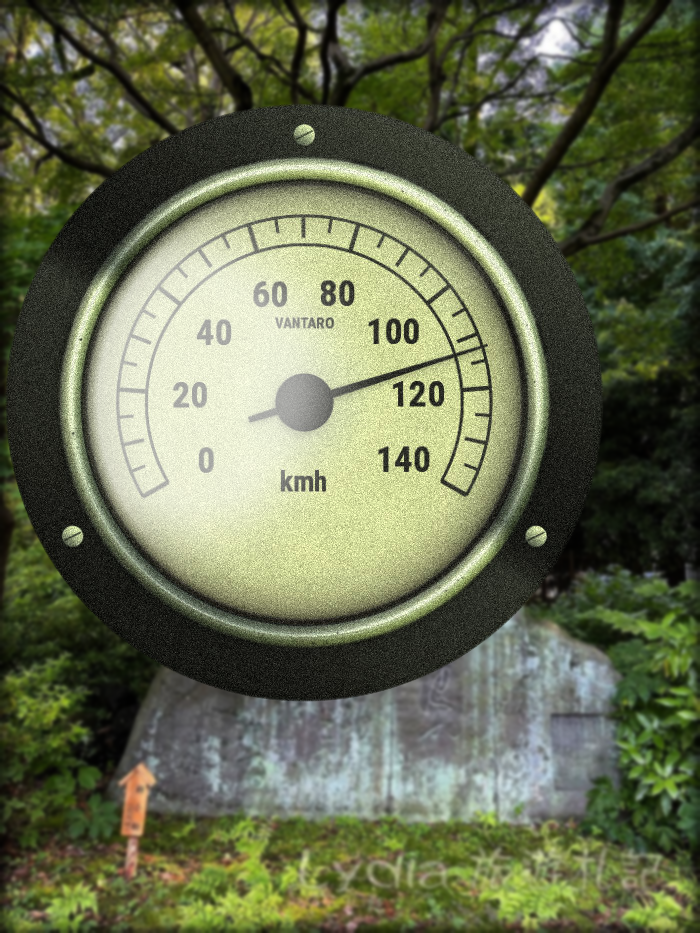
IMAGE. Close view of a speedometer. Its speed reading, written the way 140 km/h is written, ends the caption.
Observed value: 112.5 km/h
